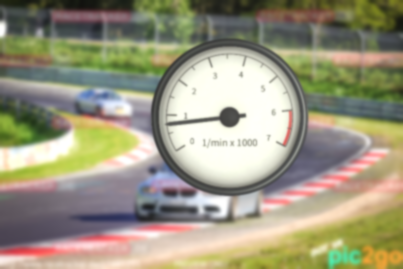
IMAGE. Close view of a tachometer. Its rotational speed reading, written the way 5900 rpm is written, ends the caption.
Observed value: 750 rpm
